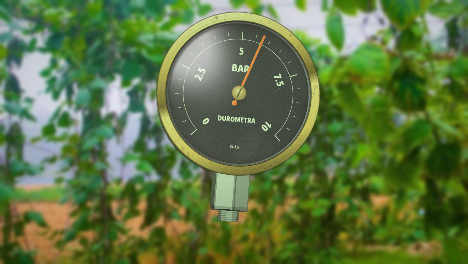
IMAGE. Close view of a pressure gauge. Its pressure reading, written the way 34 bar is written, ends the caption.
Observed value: 5.75 bar
